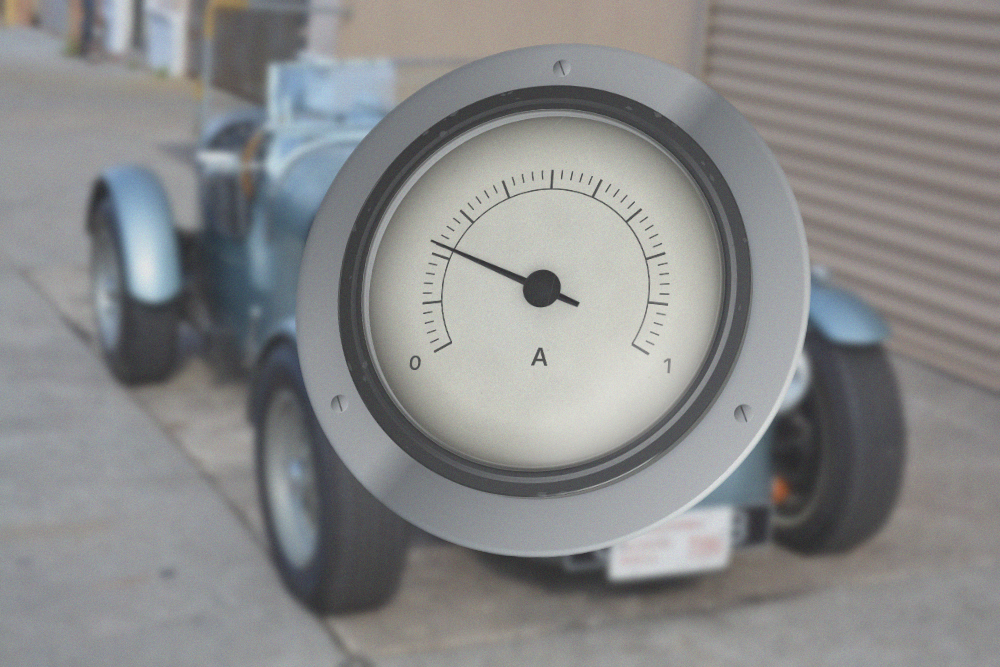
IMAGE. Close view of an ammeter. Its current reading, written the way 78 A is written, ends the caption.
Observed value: 0.22 A
